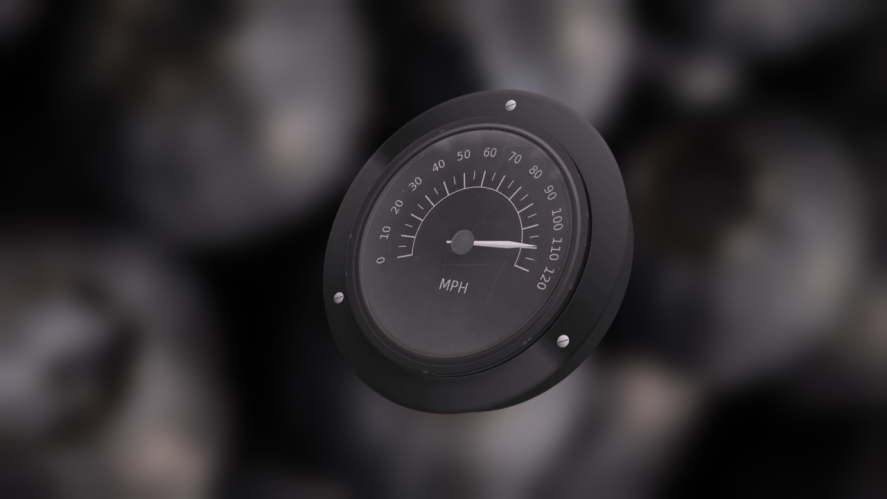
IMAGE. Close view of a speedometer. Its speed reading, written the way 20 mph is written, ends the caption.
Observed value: 110 mph
